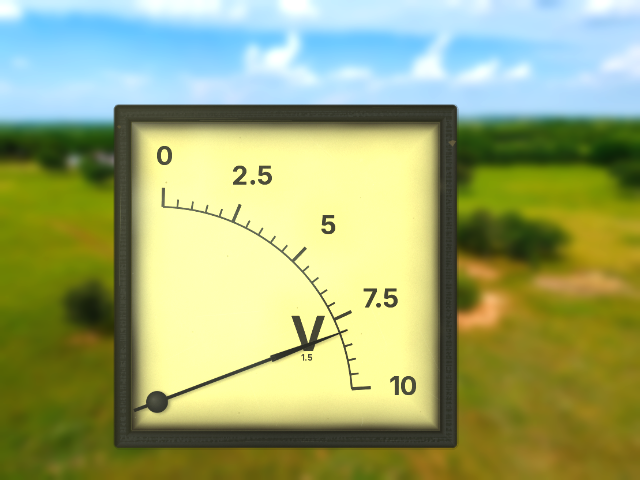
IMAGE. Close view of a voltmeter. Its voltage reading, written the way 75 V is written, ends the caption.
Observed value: 8 V
